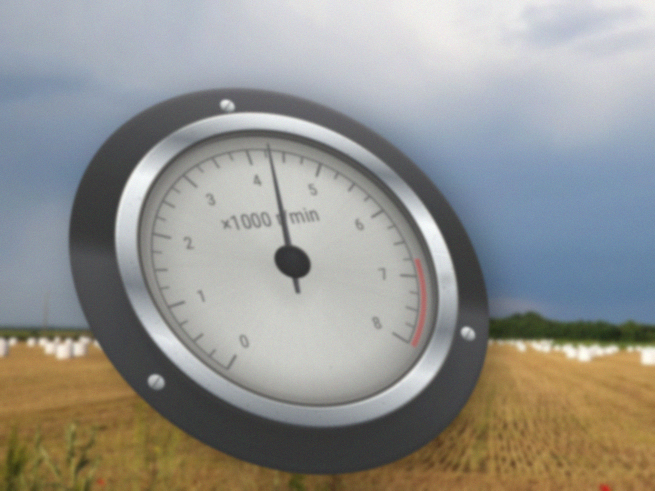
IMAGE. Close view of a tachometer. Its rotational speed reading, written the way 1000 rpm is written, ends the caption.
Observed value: 4250 rpm
